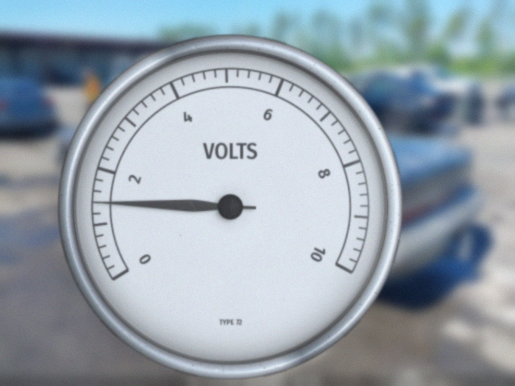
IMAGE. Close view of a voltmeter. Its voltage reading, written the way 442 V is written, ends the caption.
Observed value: 1.4 V
